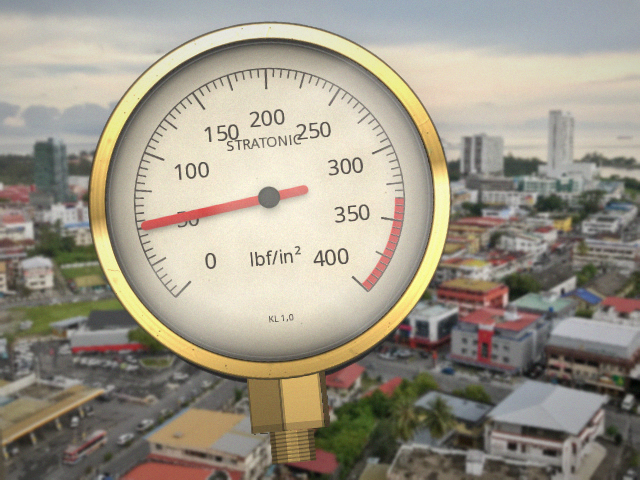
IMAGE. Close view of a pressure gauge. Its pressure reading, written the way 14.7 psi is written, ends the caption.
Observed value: 50 psi
